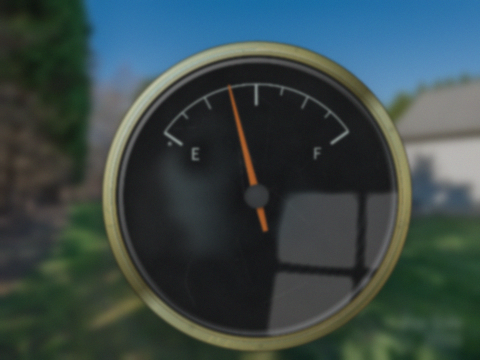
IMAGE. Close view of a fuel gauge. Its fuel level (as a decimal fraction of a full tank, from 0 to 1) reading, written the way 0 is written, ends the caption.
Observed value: 0.375
